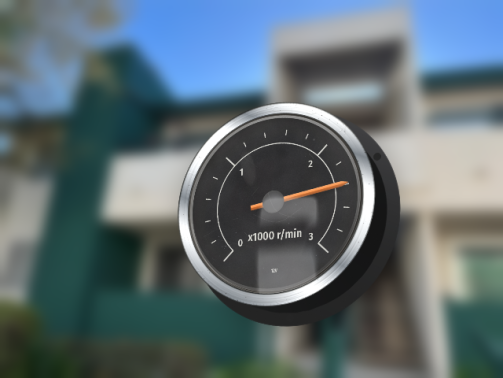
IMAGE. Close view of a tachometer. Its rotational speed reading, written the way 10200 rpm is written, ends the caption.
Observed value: 2400 rpm
